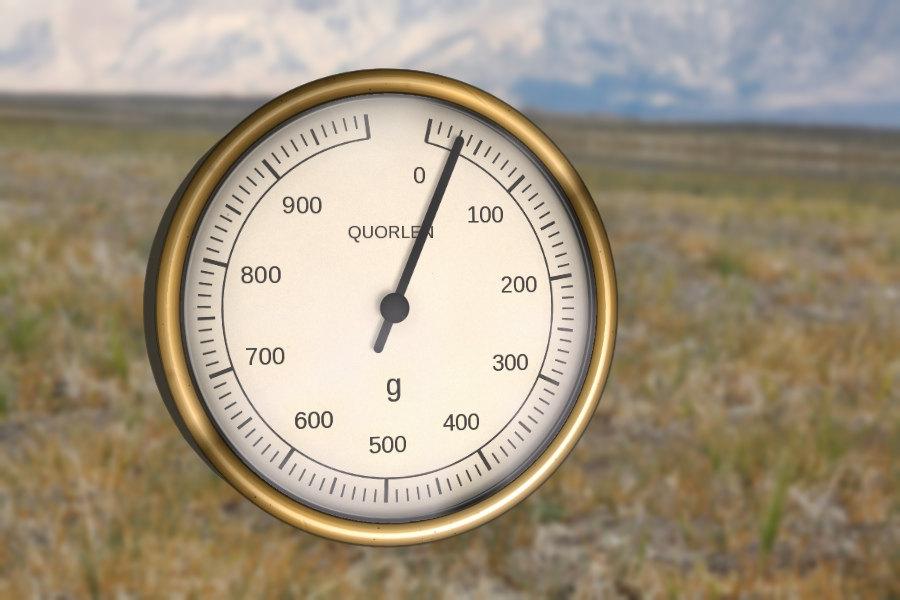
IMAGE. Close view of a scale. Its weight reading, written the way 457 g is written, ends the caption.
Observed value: 30 g
